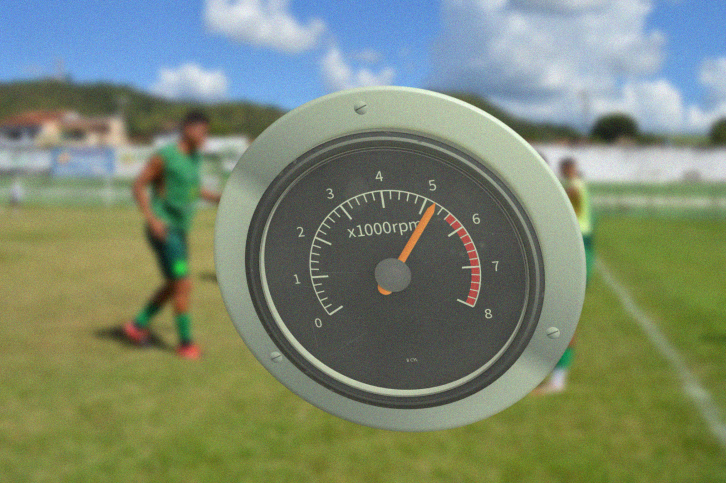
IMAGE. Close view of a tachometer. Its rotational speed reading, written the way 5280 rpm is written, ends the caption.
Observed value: 5200 rpm
